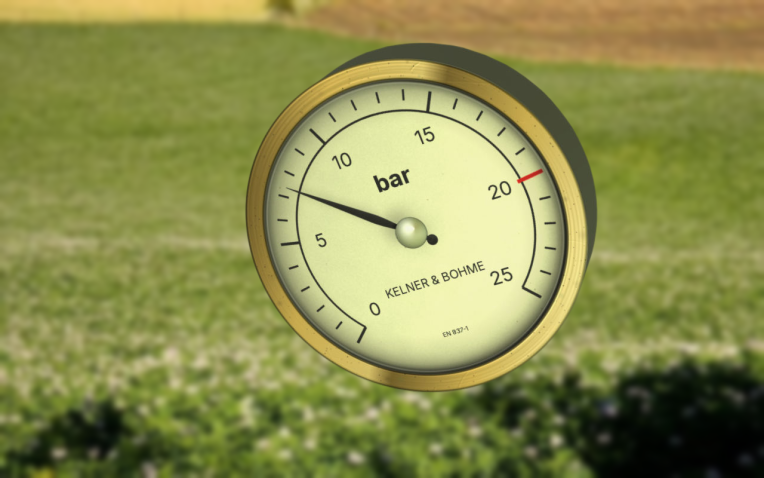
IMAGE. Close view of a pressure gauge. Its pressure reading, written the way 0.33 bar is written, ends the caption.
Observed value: 7.5 bar
